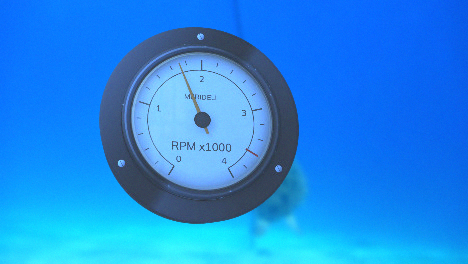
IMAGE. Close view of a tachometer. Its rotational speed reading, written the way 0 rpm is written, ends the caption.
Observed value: 1700 rpm
